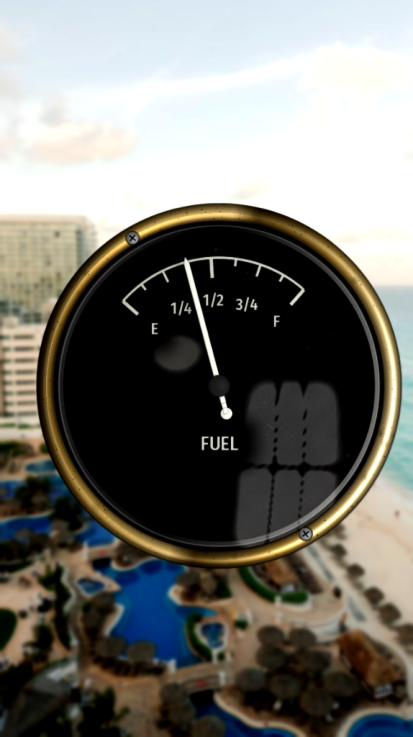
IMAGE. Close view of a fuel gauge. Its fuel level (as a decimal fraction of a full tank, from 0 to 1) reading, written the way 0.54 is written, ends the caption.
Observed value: 0.375
